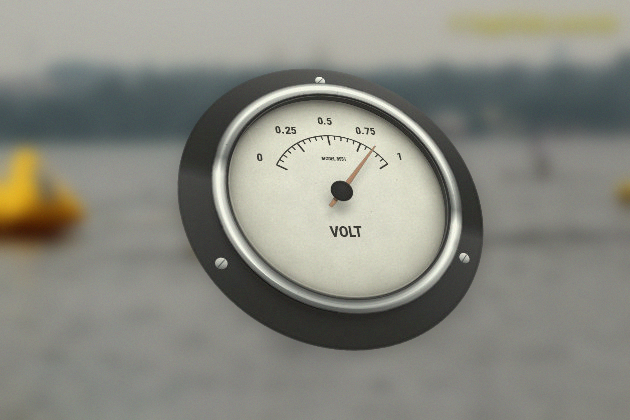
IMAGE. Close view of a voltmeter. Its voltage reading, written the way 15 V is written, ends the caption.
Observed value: 0.85 V
